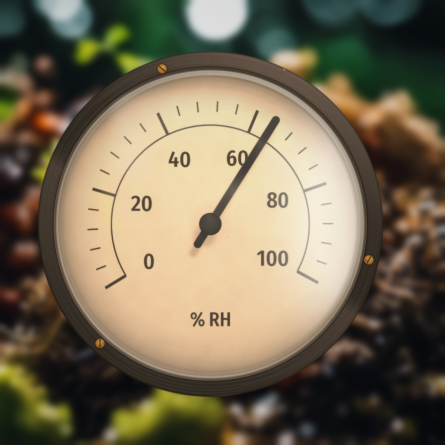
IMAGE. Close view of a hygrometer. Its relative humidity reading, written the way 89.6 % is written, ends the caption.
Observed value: 64 %
